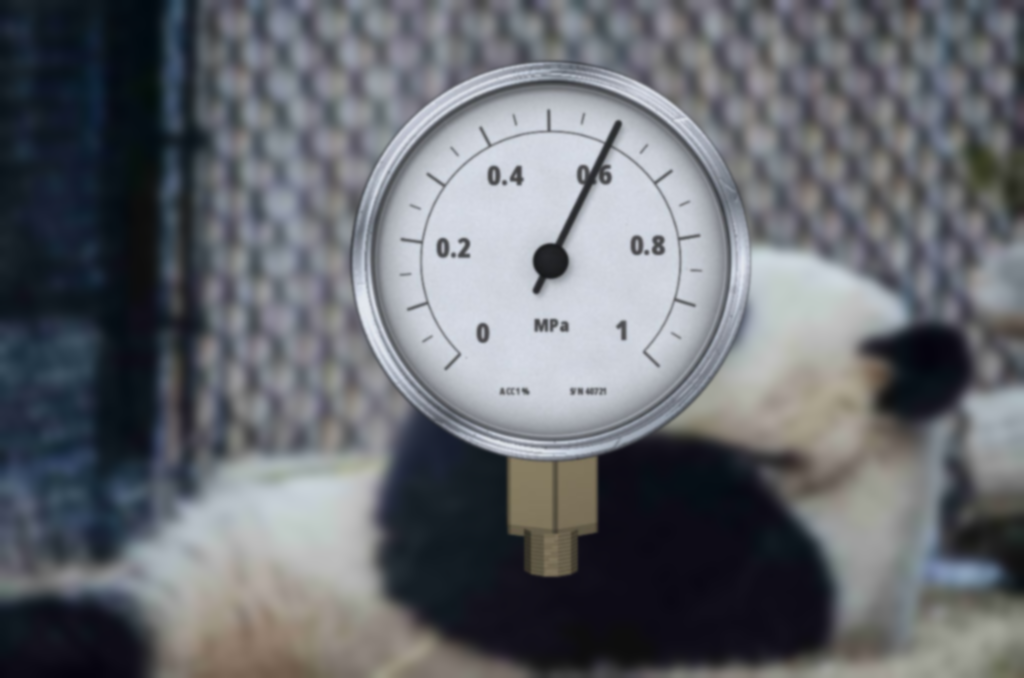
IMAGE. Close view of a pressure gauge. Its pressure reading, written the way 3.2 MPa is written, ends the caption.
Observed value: 0.6 MPa
